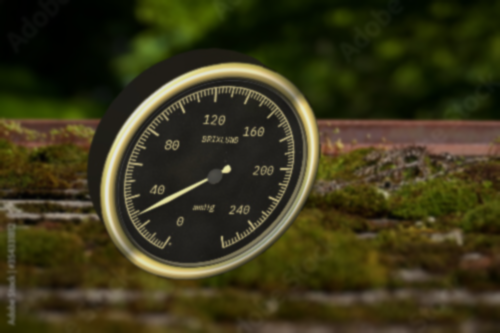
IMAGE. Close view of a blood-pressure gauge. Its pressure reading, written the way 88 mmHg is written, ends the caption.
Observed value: 30 mmHg
